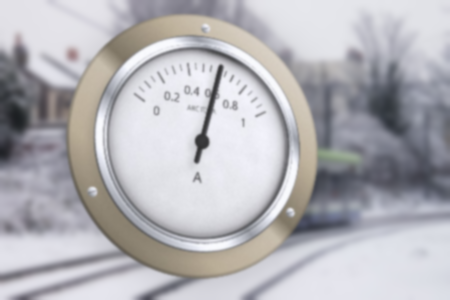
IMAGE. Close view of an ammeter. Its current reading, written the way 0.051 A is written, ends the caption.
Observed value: 0.6 A
